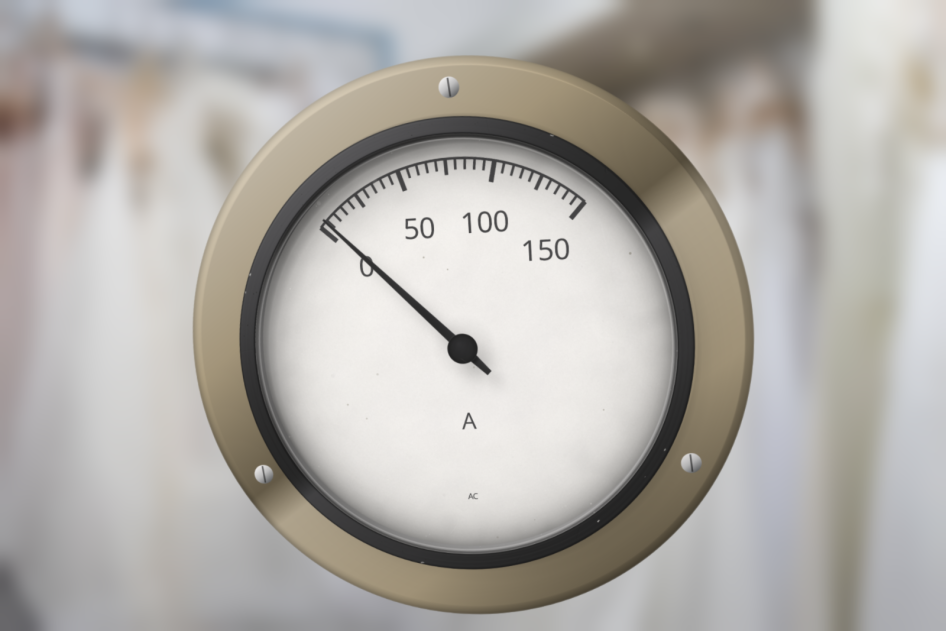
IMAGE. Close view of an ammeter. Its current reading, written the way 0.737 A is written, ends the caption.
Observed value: 5 A
